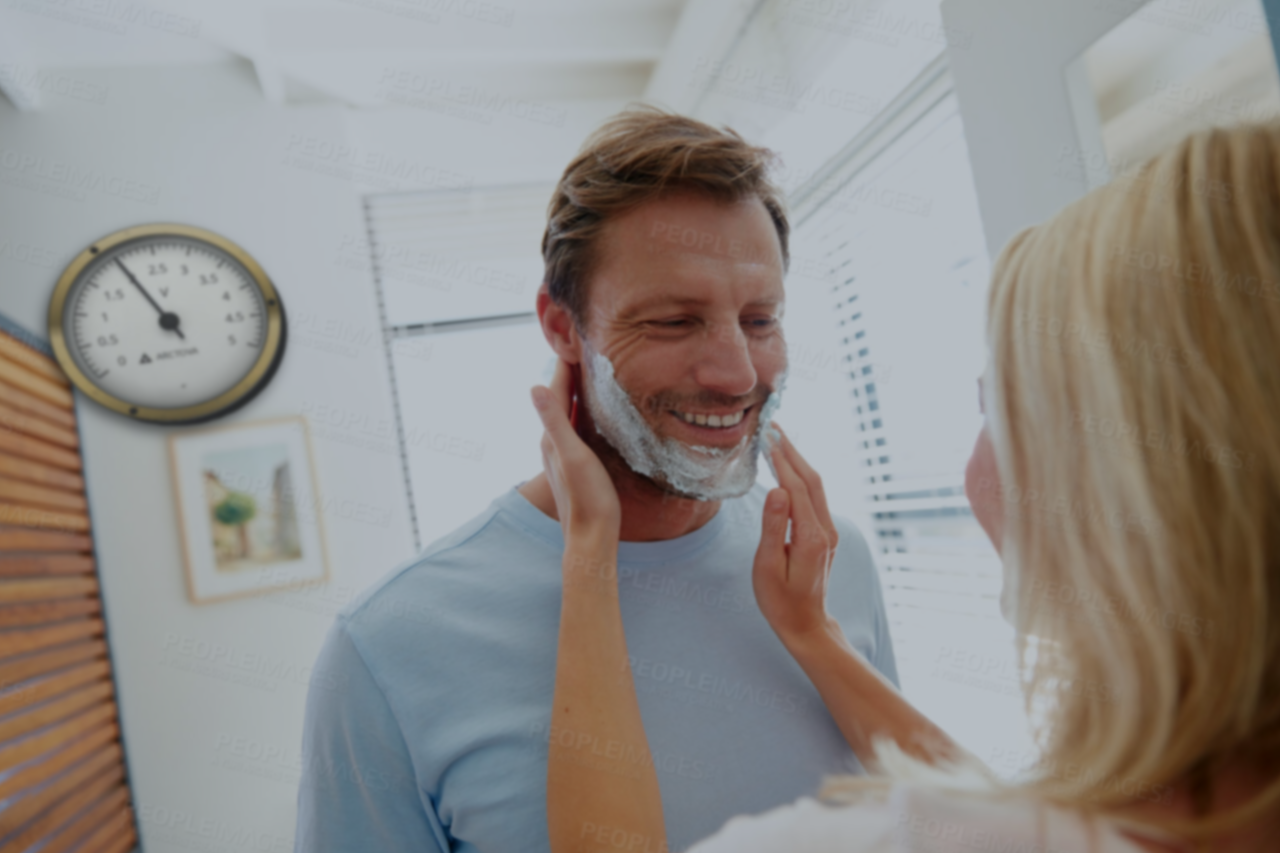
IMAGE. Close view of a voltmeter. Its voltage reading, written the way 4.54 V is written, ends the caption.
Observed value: 2 V
